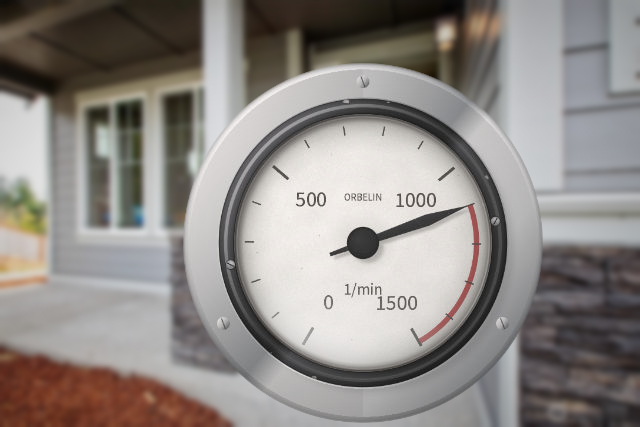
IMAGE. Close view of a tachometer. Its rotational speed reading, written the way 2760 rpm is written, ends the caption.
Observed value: 1100 rpm
